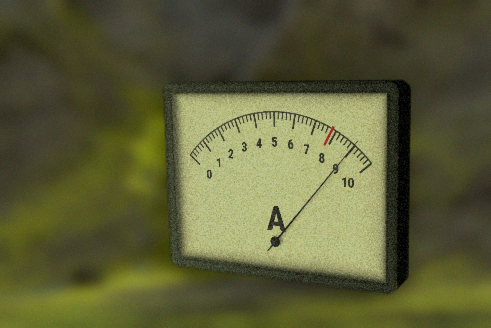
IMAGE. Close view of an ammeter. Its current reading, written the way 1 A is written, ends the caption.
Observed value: 9 A
